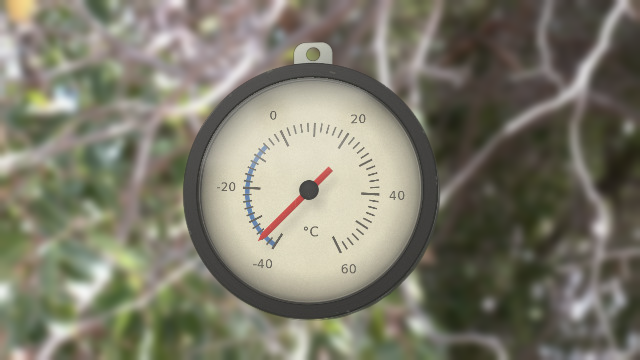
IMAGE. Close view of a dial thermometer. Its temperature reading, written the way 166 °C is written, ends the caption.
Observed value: -36 °C
